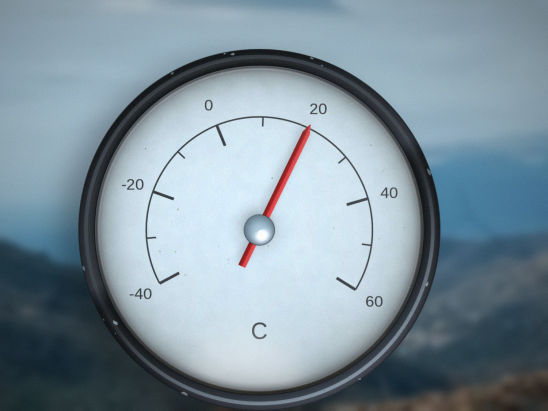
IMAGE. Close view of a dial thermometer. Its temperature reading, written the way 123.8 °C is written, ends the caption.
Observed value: 20 °C
